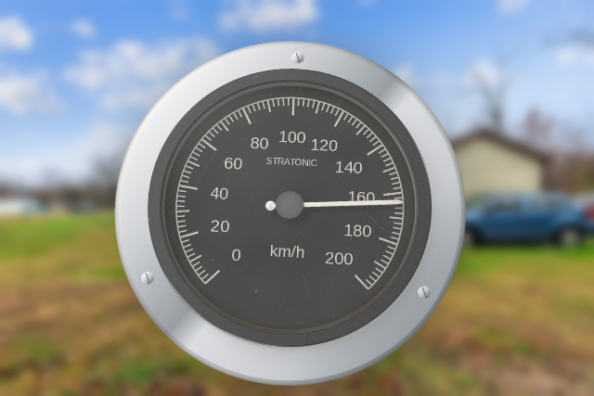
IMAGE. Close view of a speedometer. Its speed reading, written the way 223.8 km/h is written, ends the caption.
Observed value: 164 km/h
